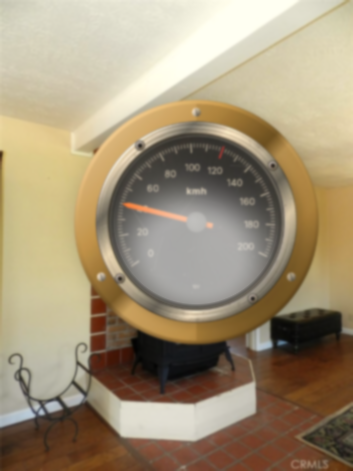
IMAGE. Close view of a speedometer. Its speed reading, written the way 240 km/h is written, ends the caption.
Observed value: 40 km/h
